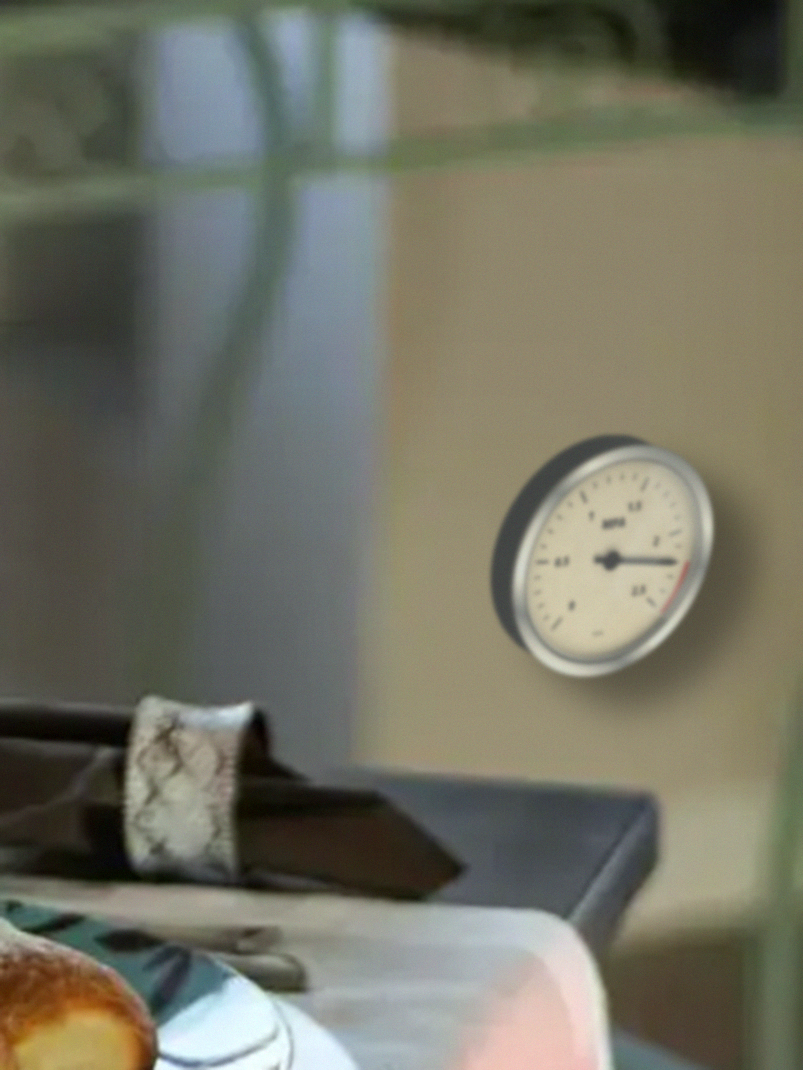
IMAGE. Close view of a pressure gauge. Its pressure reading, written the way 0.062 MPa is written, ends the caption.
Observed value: 2.2 MPa
